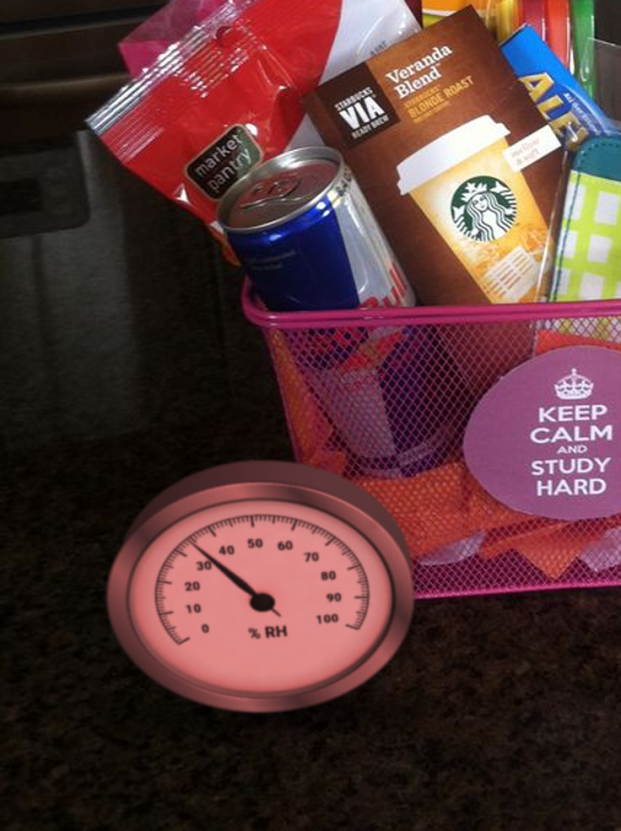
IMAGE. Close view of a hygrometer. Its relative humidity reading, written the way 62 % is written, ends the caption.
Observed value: 35 %
